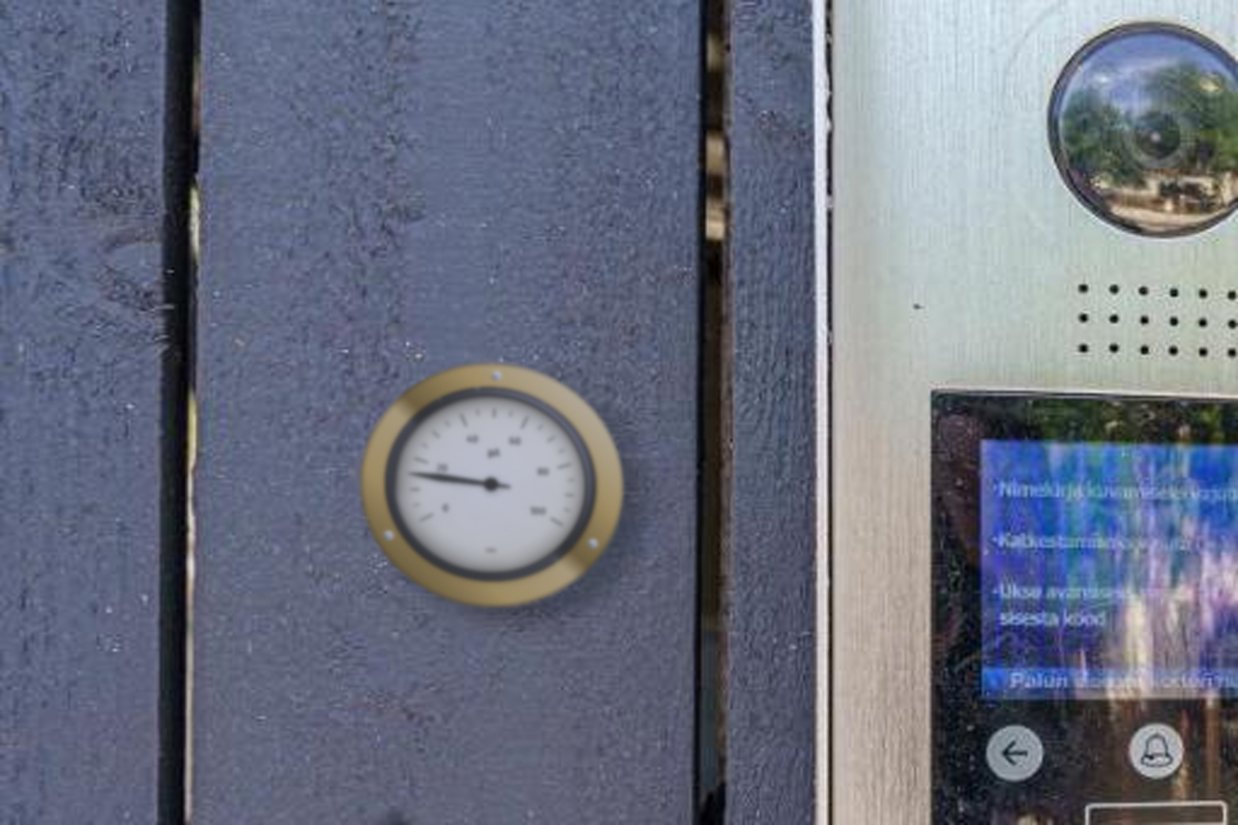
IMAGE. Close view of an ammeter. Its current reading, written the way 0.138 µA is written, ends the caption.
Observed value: 15 µA
